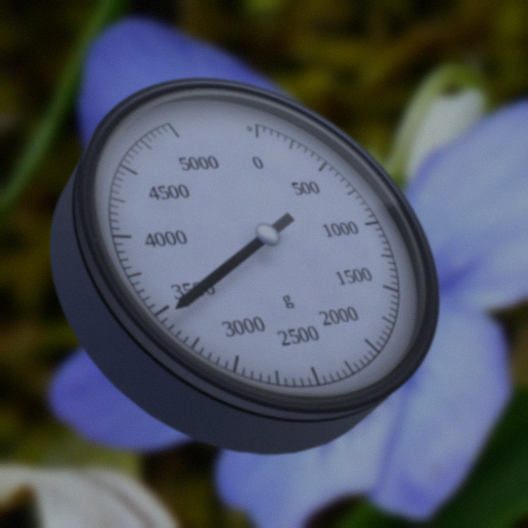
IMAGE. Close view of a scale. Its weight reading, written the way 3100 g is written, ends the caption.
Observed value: 3450 g
